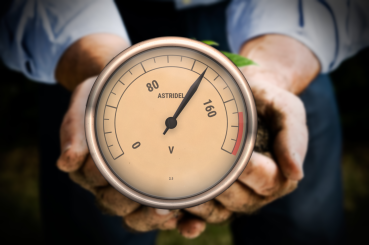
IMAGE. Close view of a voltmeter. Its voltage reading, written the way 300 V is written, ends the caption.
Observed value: 130 V
